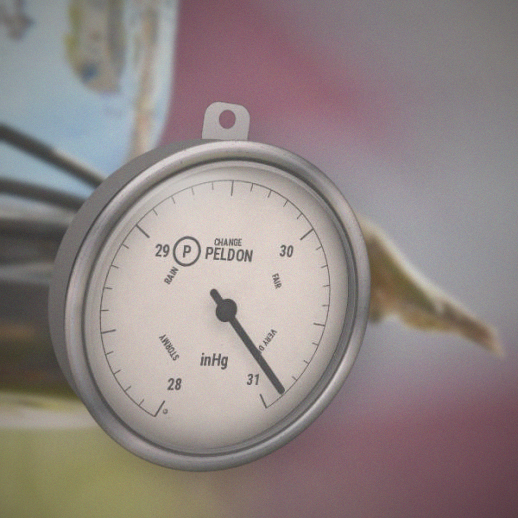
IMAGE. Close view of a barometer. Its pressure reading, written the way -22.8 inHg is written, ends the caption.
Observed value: 30.9 inHg
